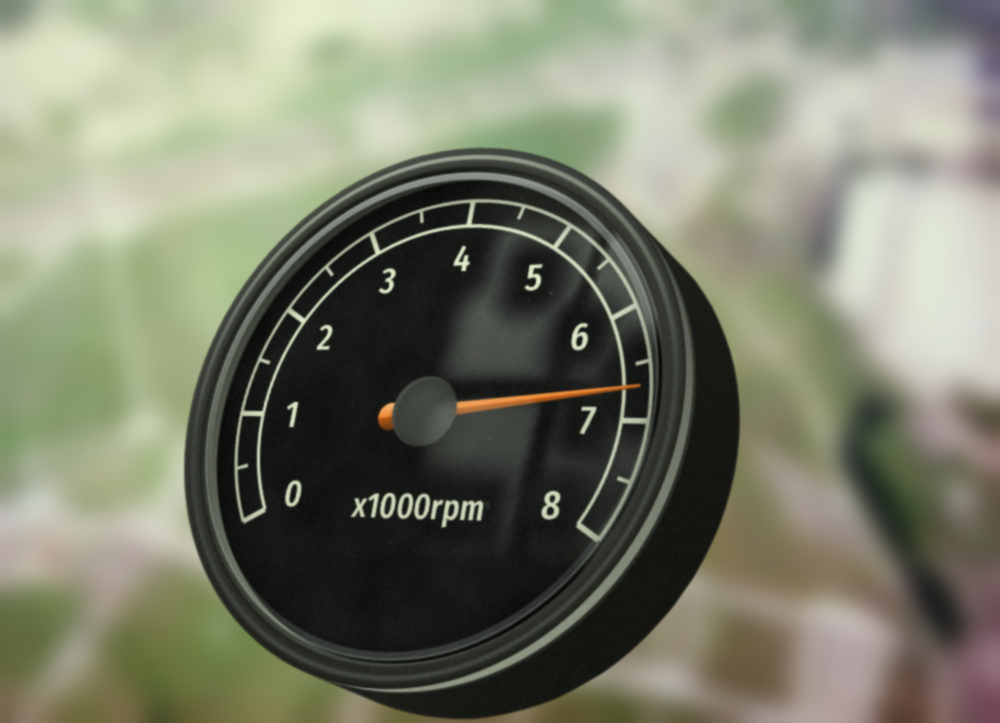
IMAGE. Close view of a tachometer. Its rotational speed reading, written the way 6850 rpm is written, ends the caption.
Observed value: 6750 rpm
